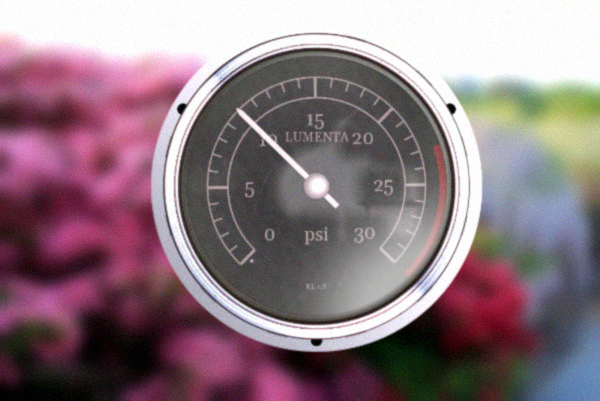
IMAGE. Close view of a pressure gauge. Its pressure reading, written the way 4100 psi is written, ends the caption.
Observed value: 10 psi
